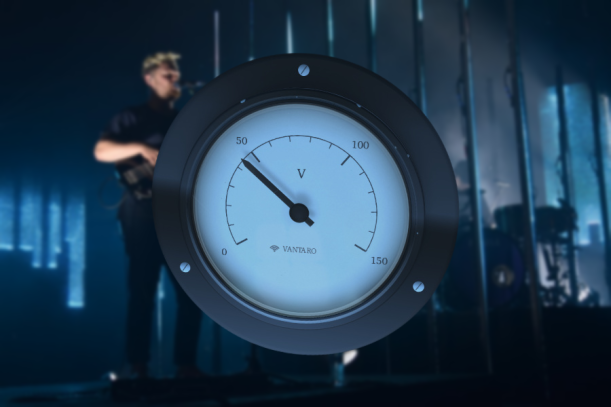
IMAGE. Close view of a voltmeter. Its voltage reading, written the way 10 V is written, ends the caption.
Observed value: 45 V
